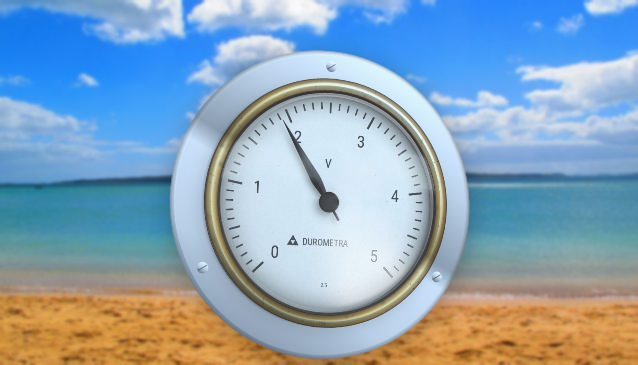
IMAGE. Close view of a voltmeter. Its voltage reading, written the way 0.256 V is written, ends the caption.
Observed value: 1.9 V
